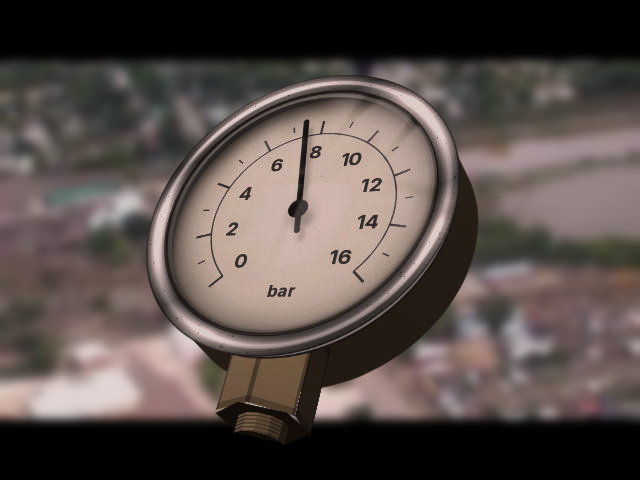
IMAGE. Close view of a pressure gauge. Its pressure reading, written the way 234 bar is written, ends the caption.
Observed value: 7.5 bar
